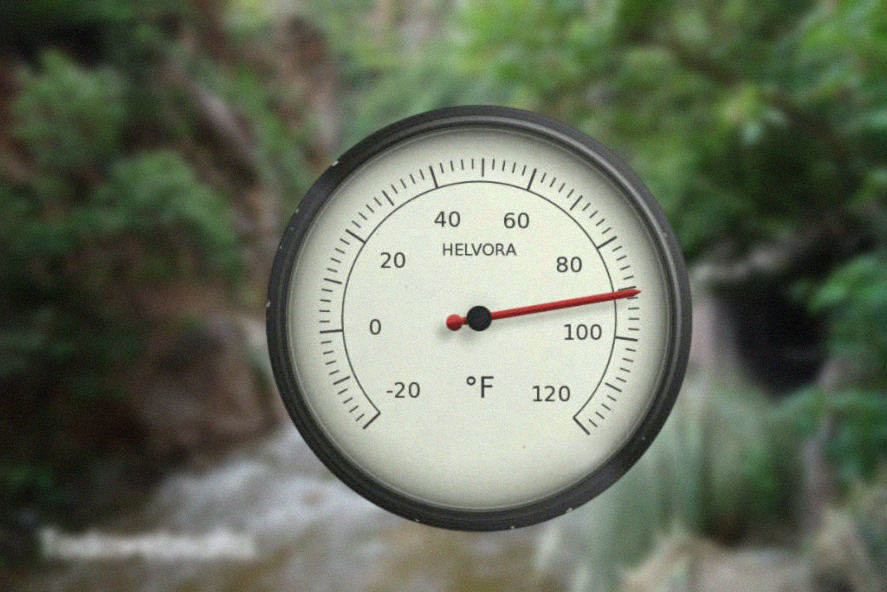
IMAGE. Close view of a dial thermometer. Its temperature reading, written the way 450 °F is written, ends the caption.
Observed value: 91 °F
